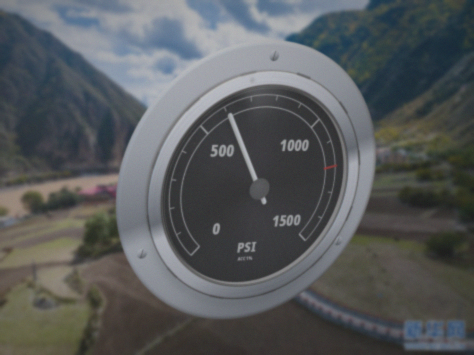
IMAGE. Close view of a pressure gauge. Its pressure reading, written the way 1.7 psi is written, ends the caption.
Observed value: 600 psi
